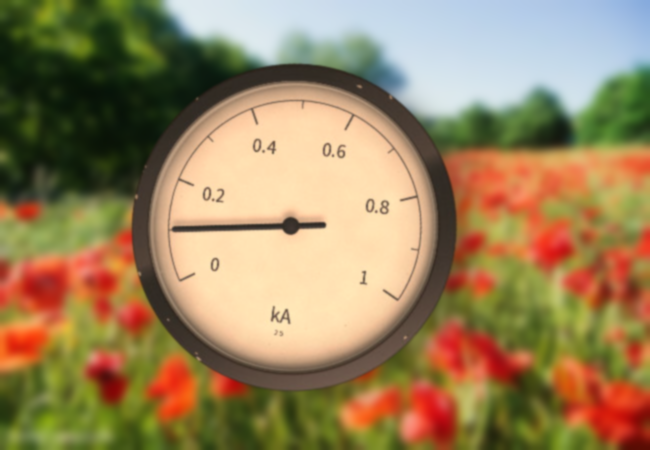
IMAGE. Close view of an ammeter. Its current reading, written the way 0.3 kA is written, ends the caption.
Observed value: 0.1 kA
